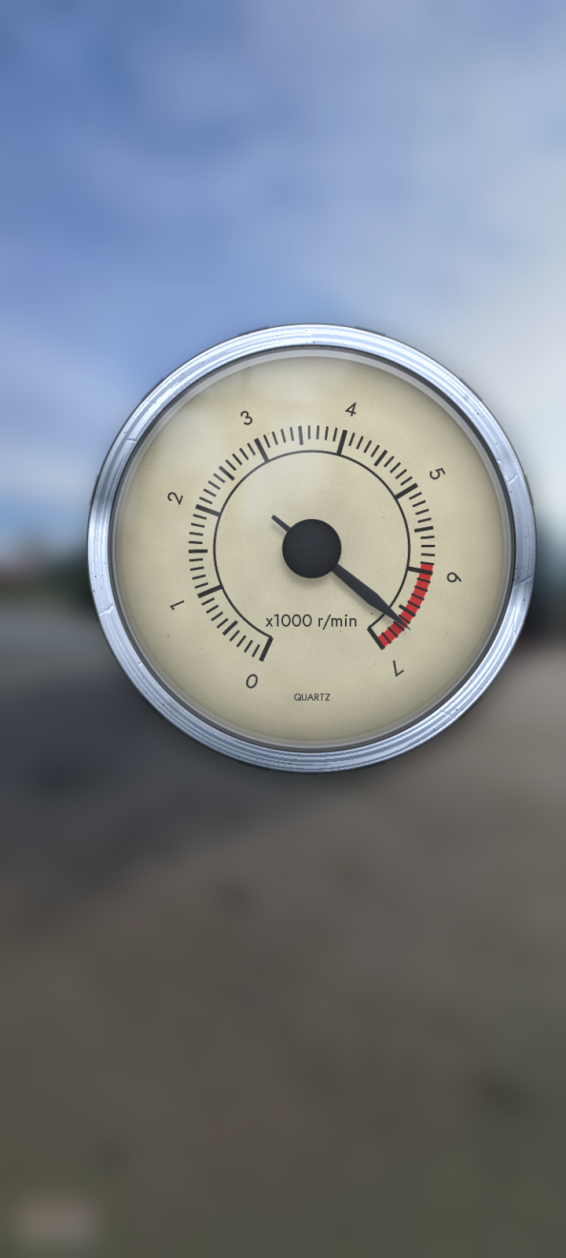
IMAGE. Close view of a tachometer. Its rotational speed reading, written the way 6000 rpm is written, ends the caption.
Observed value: 6650 rpm
